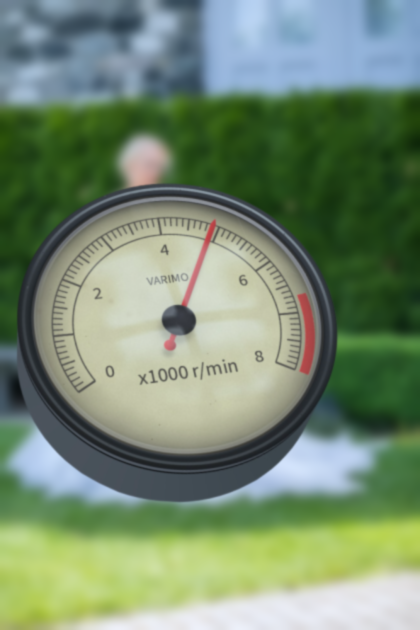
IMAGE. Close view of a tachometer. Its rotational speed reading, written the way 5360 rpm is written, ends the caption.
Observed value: 4900 rpm
